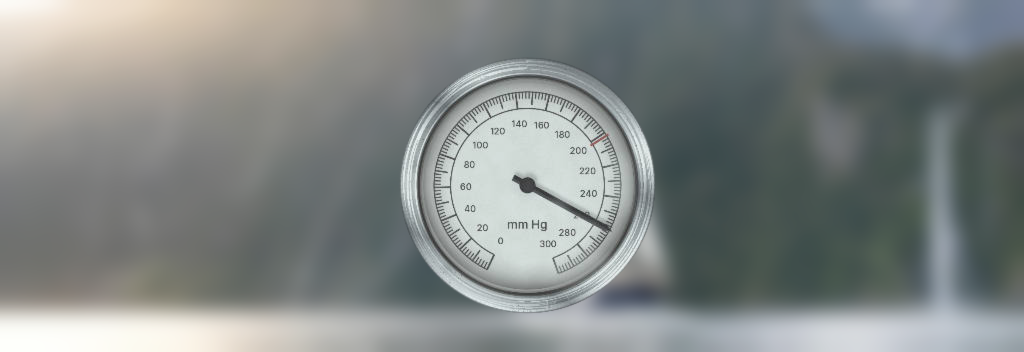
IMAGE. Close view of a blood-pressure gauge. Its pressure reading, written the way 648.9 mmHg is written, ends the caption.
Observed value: 260 mmHg
